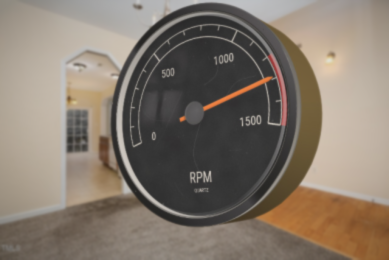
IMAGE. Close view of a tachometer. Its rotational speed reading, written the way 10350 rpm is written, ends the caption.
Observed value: 1300 rpm
